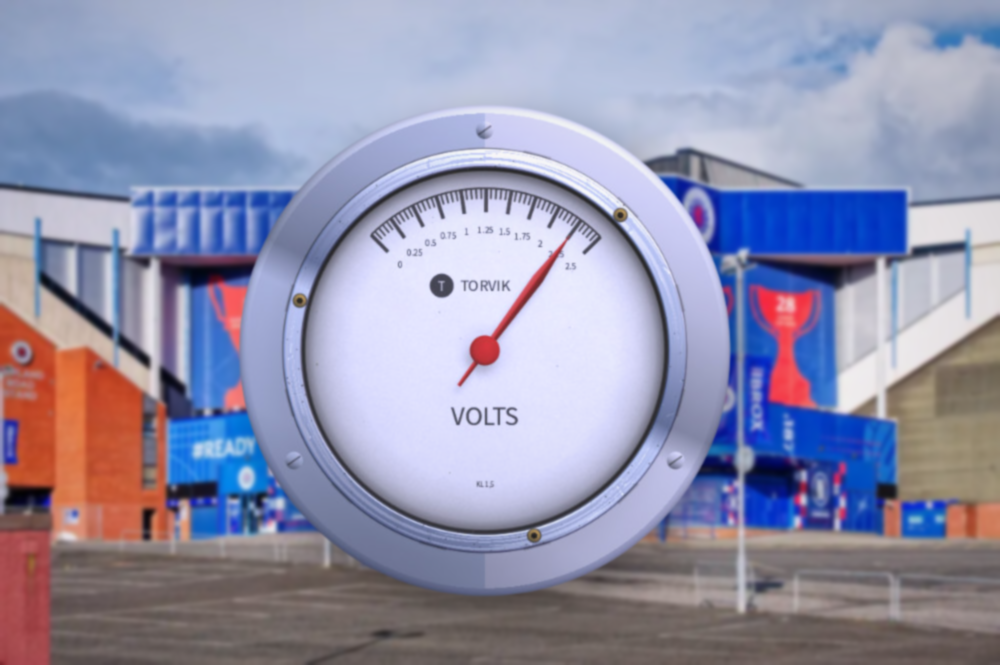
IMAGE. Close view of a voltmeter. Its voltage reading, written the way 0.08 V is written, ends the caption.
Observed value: 2.25 V
